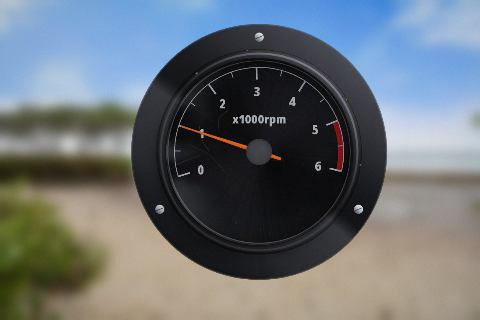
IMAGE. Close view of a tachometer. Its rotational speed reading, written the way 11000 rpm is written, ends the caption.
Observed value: 1000 rpm
